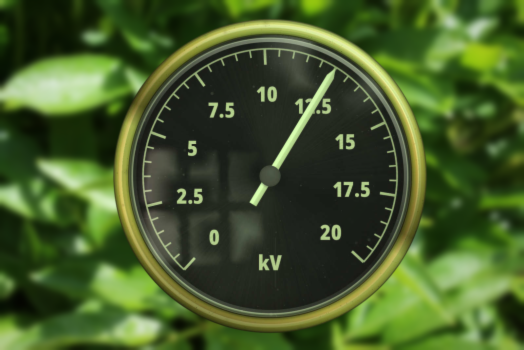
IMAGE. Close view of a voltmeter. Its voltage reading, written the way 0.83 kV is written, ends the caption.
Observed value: 12.5 kV
